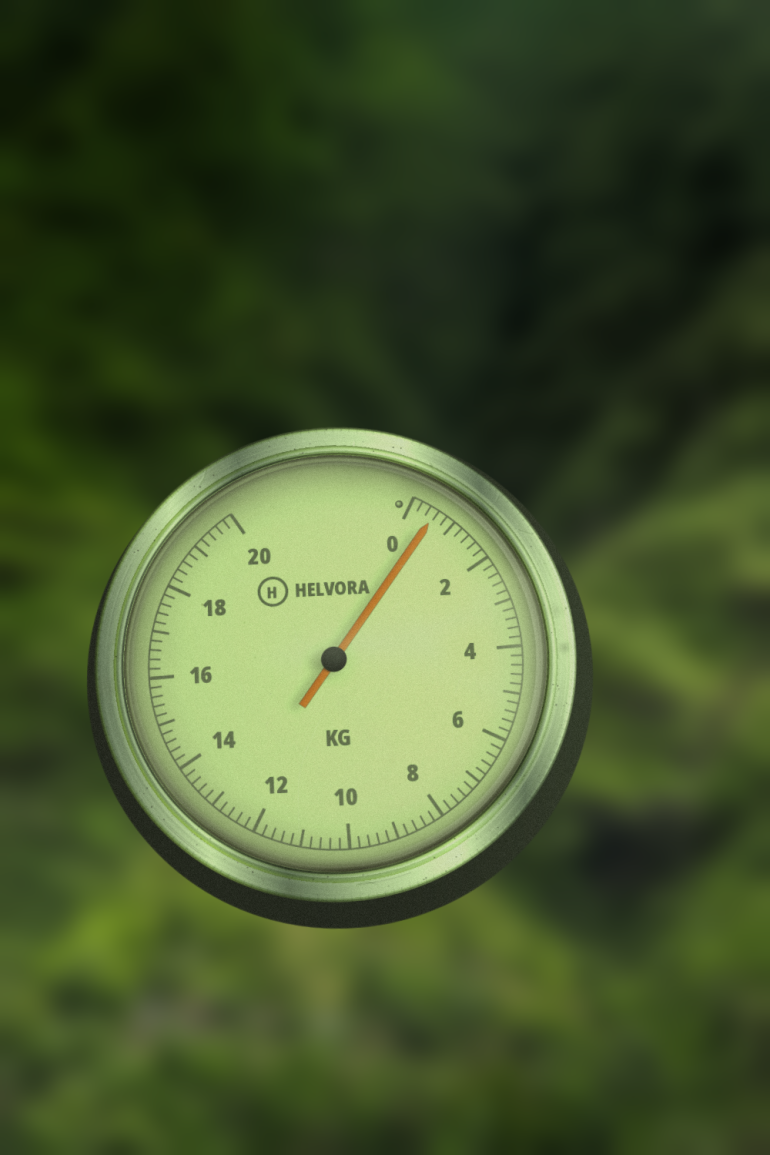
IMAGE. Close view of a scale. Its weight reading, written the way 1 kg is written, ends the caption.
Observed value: 0.6 kg
